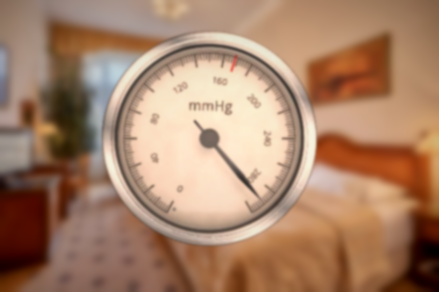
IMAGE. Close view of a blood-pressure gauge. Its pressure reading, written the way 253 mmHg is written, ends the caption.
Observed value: 290 mmHg
